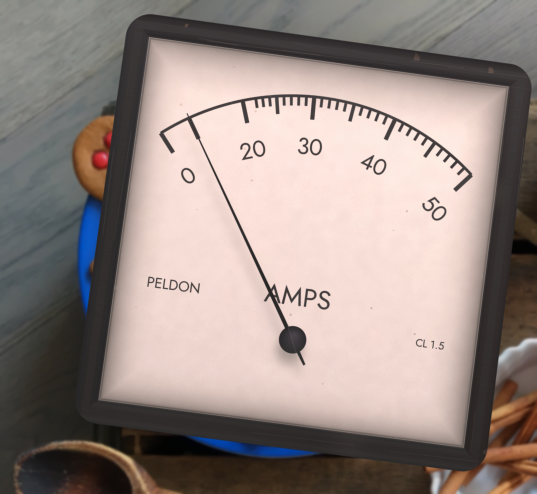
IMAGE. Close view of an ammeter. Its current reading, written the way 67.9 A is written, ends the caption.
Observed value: 10 A
